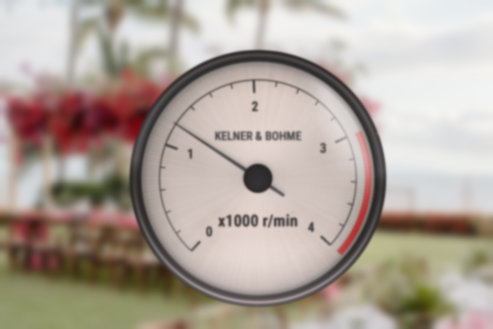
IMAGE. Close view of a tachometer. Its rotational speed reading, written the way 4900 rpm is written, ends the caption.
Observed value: 1200 rpm
